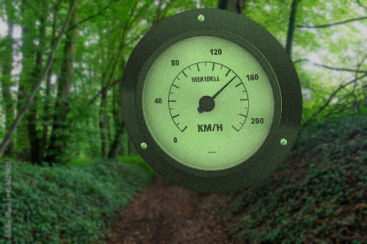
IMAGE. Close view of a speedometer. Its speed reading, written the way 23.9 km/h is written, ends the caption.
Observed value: 150 km/h
